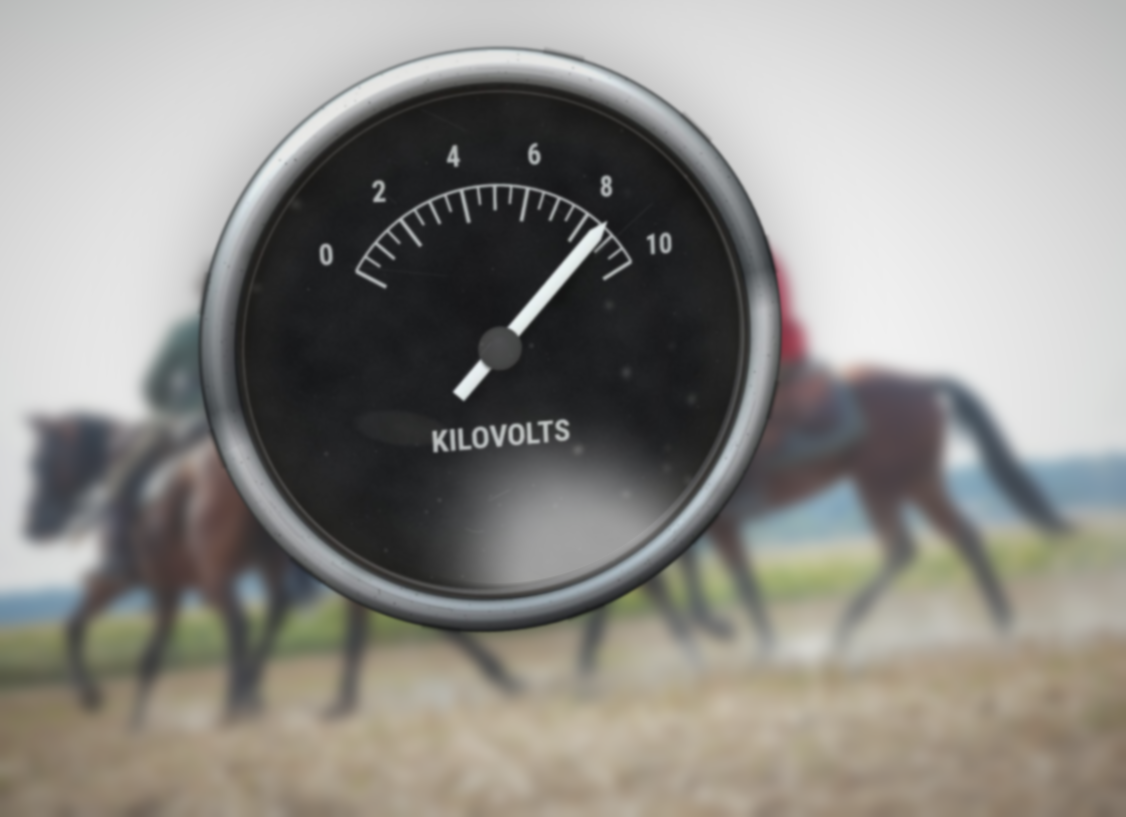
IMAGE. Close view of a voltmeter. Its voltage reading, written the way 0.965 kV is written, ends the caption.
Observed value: 8.5 kV
